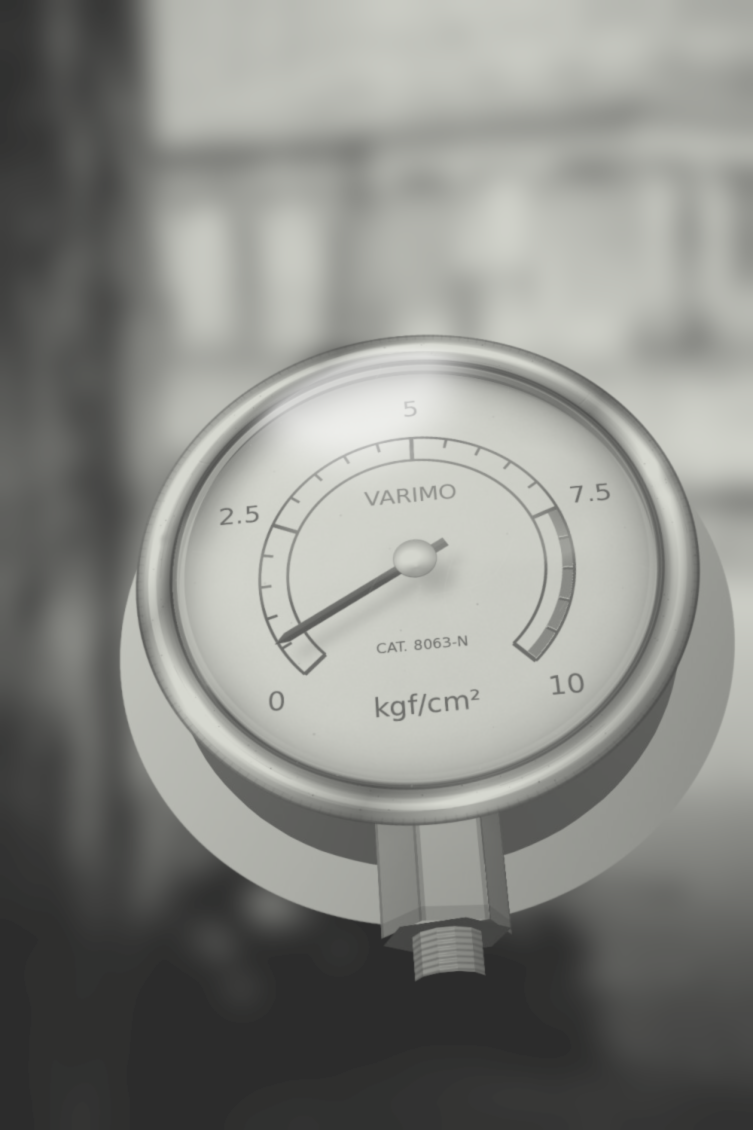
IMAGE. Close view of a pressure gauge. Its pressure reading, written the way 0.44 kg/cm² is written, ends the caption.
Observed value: 0.5 kg/cm²
